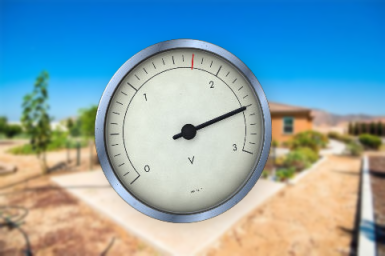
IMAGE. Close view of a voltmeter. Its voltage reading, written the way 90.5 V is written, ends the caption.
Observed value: 2.5 V
